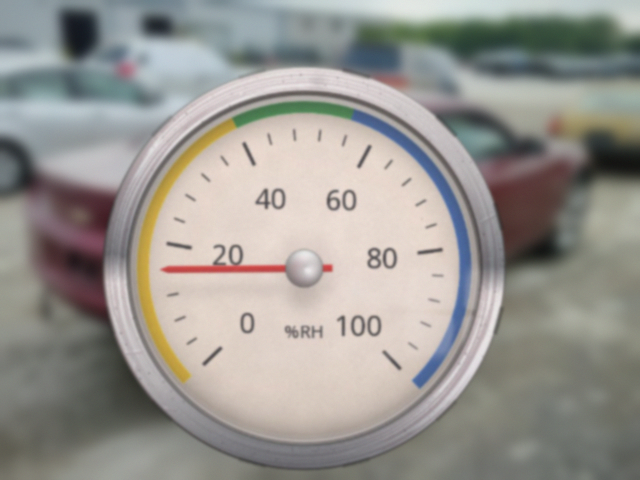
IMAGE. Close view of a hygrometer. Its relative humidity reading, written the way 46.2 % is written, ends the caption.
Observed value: 16 %
